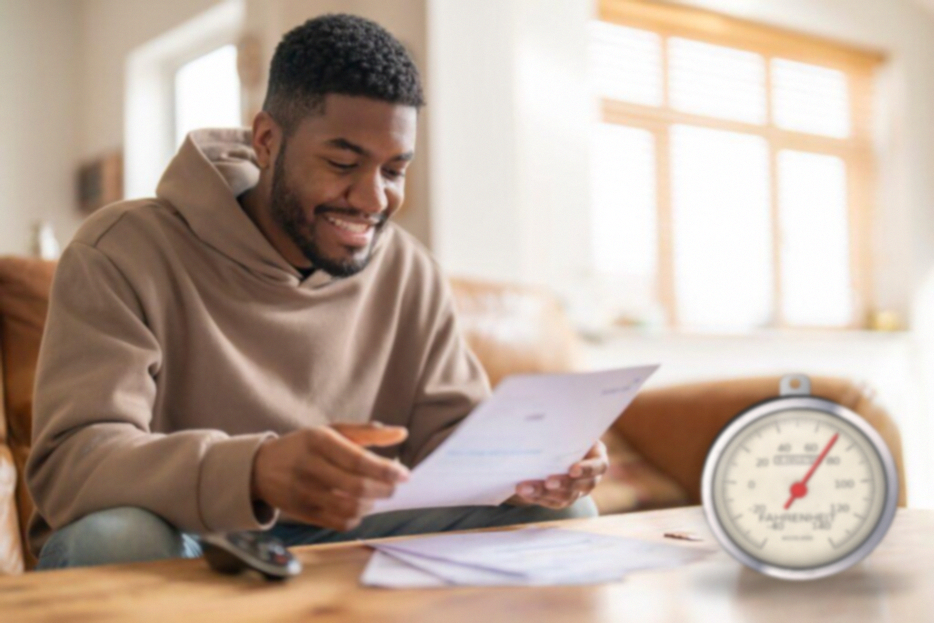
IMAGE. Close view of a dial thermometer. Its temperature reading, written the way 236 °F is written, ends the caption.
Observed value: 70 °F
